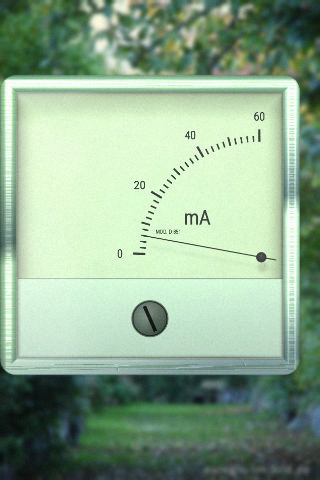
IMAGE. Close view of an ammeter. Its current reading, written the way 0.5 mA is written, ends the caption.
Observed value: 6 mA
